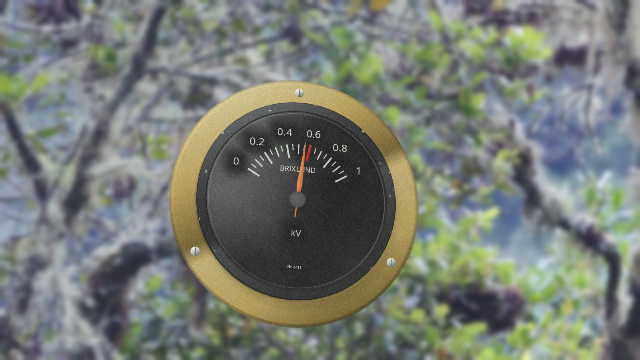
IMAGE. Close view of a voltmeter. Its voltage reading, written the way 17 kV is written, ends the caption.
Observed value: 0.55 kV
